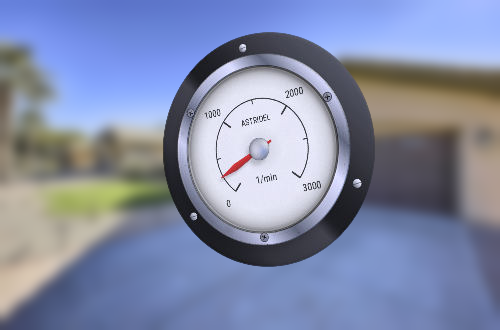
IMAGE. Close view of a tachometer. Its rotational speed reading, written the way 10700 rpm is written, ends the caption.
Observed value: 250 rpm
